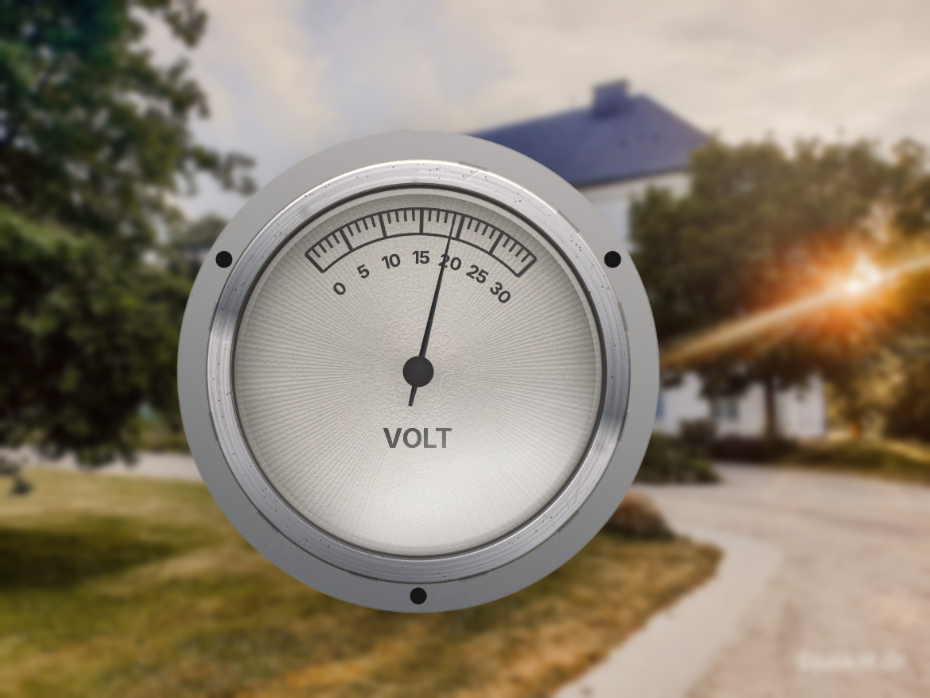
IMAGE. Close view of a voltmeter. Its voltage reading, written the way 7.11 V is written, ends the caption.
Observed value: 19 V
